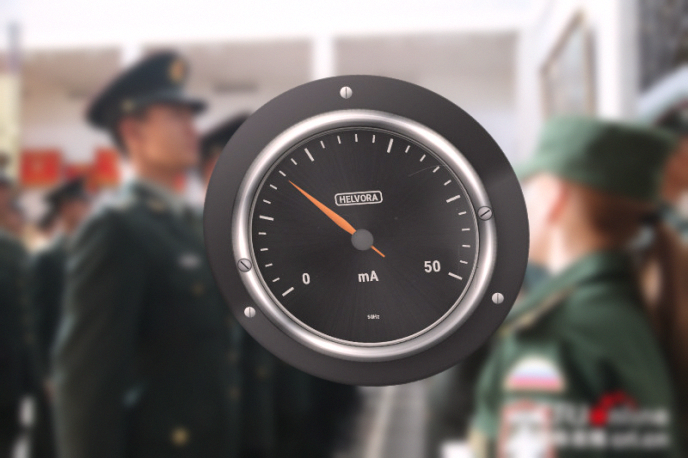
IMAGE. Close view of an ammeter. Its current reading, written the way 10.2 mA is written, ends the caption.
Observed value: 16 mA
